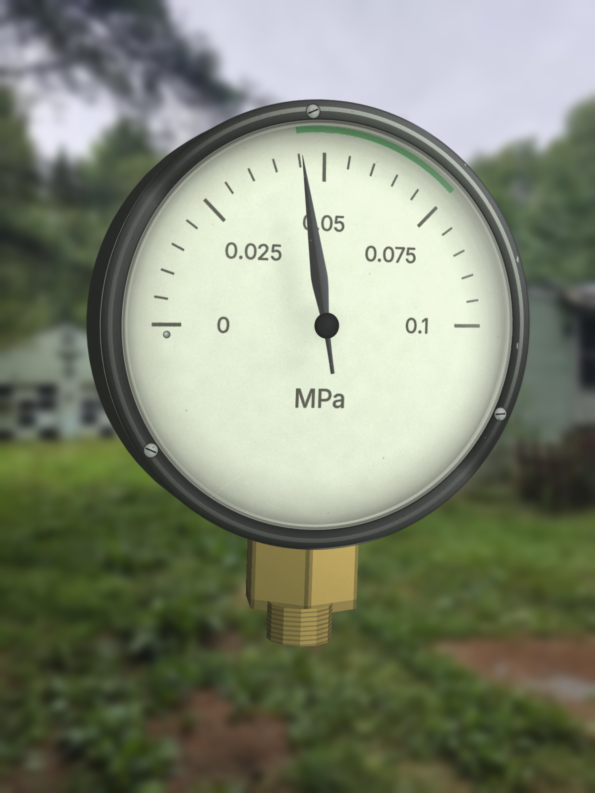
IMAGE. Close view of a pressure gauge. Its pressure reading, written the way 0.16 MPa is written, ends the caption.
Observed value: 0.045 MPa
